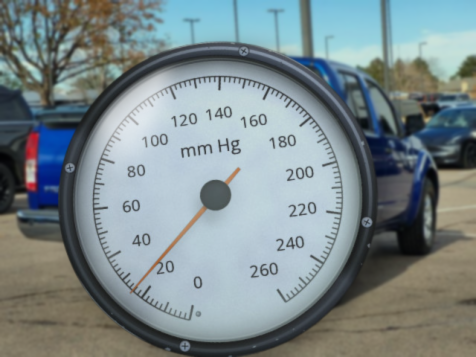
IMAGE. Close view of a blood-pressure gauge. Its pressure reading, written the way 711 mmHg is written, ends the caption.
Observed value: 24 mmHg
